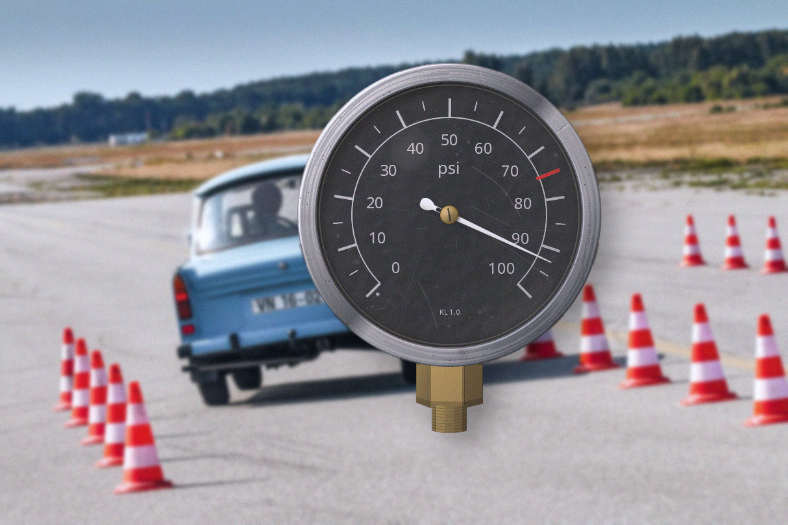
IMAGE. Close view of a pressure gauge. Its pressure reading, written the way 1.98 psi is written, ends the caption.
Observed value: 92.5 psi
